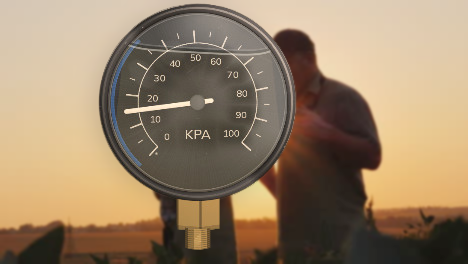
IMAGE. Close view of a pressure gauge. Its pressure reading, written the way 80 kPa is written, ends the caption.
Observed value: 15 kPa
